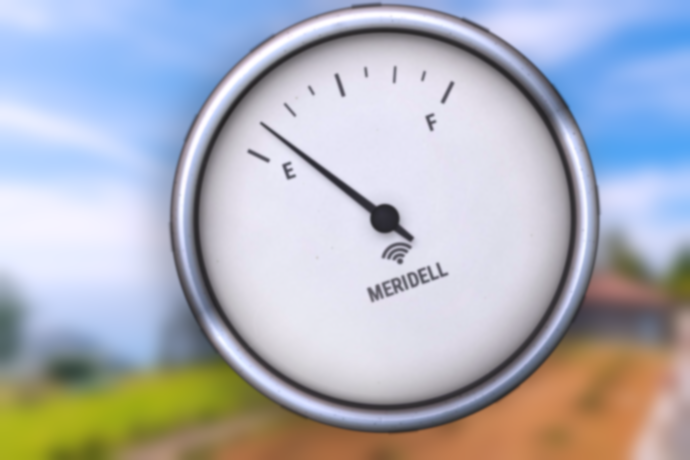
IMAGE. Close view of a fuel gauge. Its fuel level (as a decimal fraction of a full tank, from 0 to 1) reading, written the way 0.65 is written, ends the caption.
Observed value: 0.125
